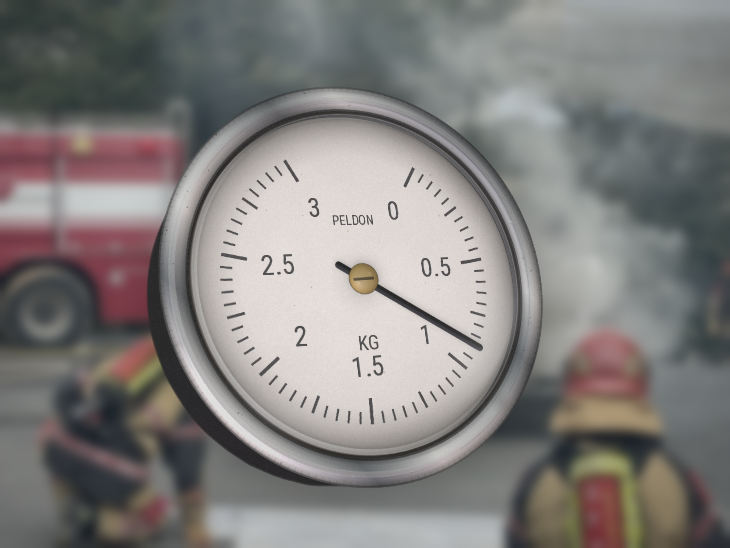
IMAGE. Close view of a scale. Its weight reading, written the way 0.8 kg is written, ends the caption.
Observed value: 0.9 kg
